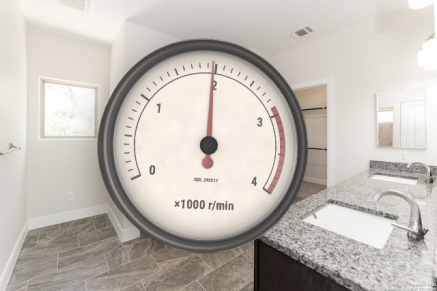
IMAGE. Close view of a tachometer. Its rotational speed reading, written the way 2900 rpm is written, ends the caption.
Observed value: 1950 rpm
